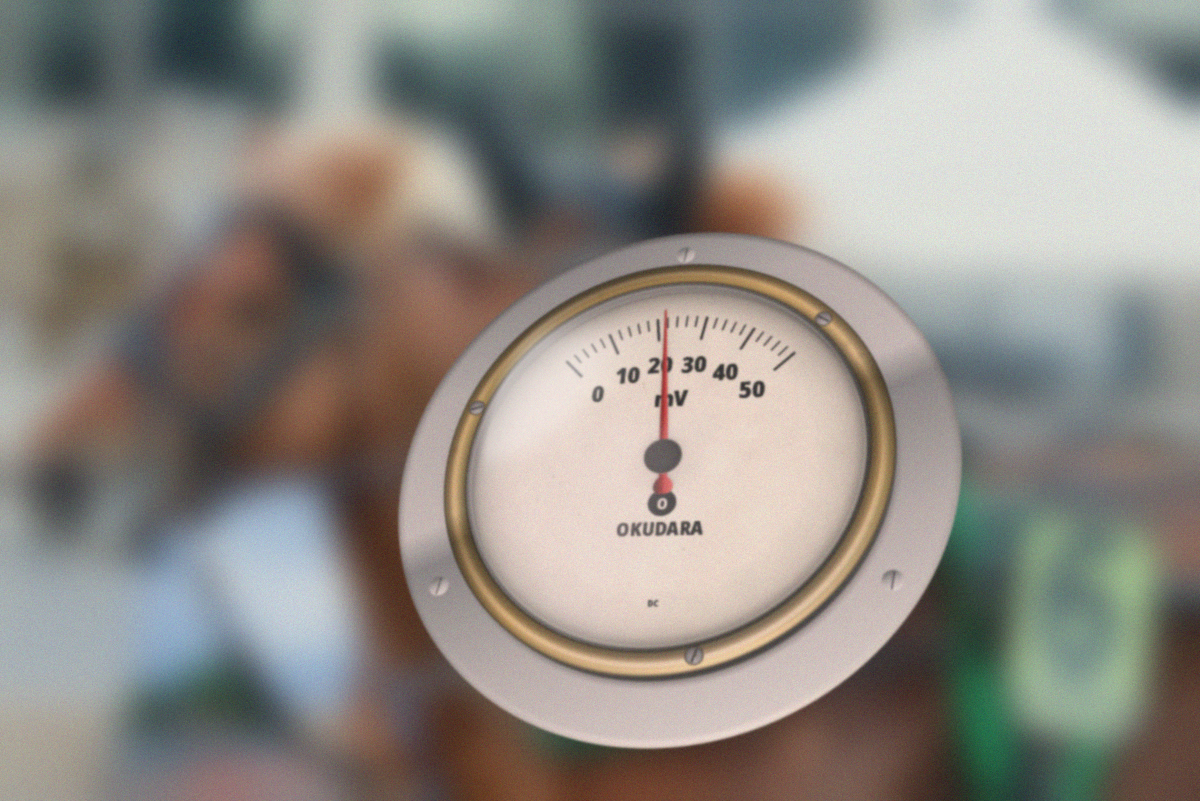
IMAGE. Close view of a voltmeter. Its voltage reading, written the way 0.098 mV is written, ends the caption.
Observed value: 22 mV
